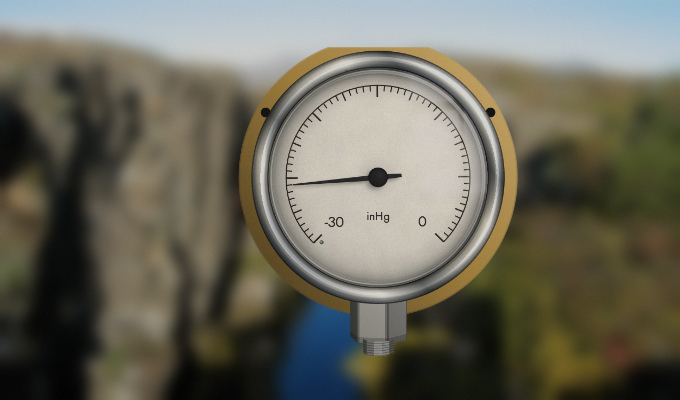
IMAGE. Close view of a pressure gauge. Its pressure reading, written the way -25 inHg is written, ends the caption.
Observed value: -25.5 inHg
